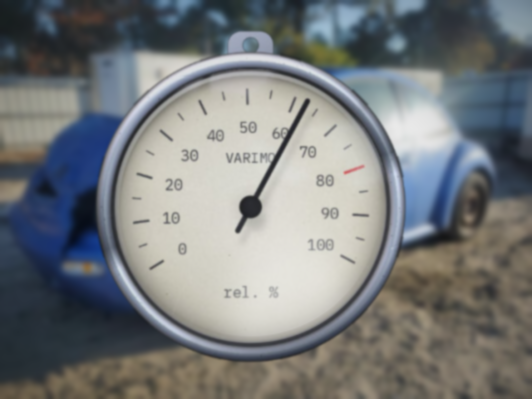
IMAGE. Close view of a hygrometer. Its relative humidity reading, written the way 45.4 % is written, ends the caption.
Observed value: 62.5 %
